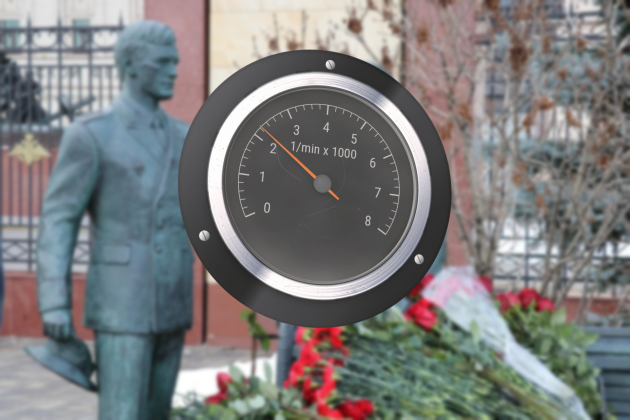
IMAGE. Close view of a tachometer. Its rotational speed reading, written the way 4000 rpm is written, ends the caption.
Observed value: 2200 rpm
